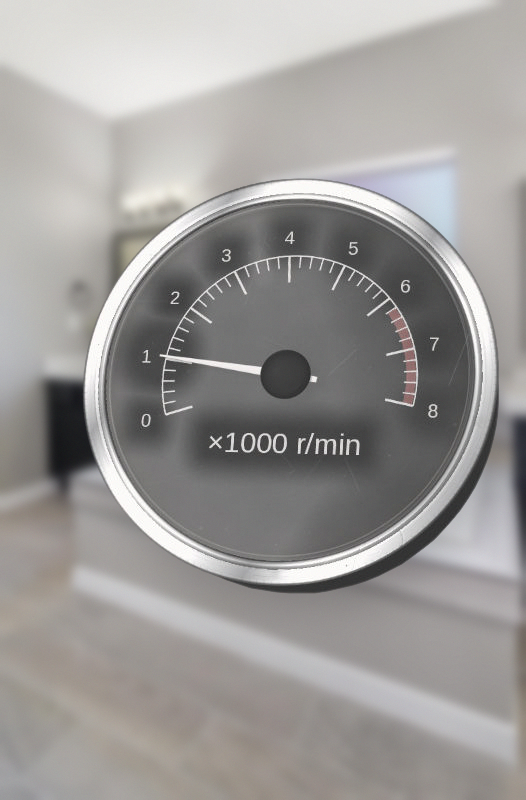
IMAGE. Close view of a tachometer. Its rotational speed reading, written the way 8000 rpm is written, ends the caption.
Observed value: 1000 rpm
